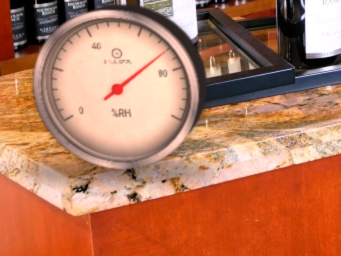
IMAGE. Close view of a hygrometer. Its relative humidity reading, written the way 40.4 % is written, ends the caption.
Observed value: 72 %
